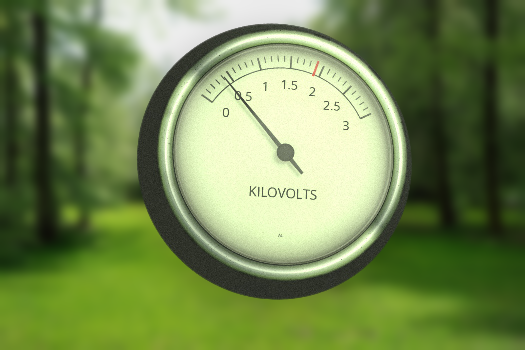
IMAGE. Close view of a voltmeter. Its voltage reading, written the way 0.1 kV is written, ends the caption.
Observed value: 0.4 kV
